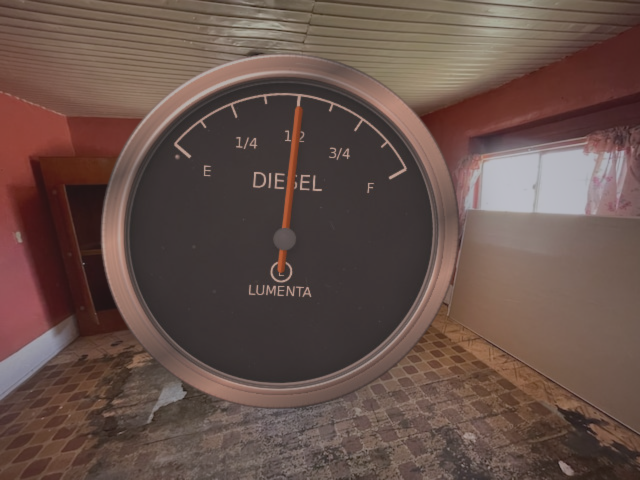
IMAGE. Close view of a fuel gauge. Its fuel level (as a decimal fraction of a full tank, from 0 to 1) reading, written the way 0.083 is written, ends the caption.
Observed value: 0.5
